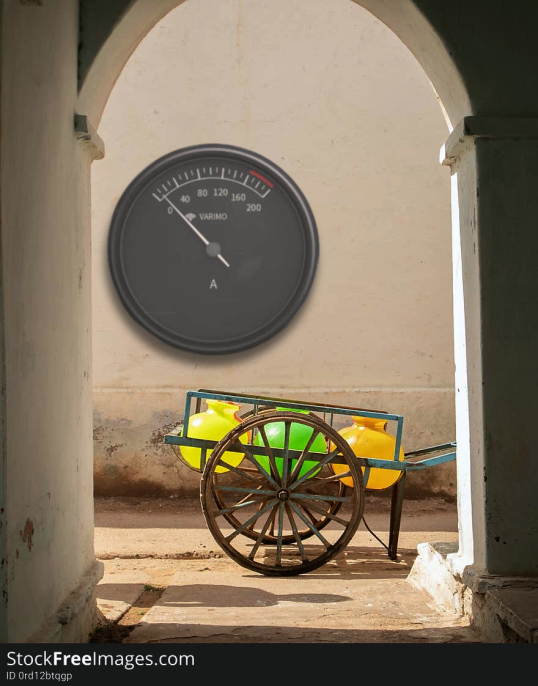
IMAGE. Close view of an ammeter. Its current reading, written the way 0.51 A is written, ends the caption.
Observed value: 10 A
